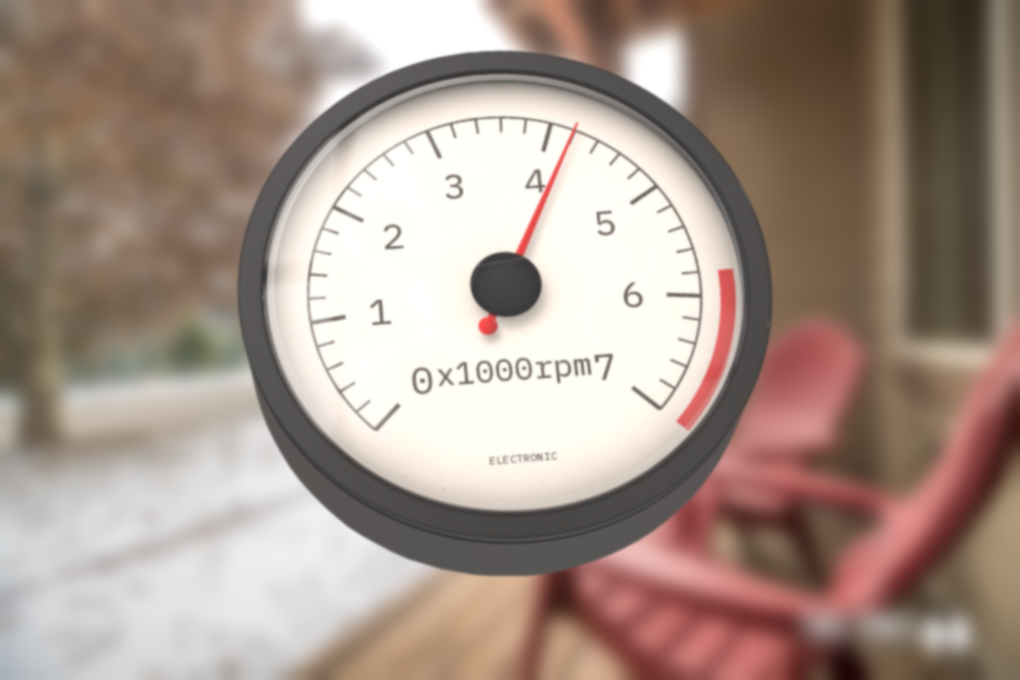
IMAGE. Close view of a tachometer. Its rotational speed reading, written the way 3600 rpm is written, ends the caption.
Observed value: 4200 rpm
